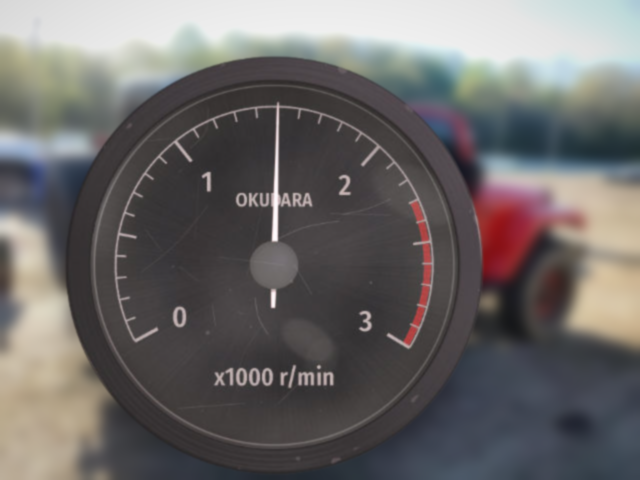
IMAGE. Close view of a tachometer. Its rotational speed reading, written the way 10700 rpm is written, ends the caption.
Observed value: 1500 rpm
